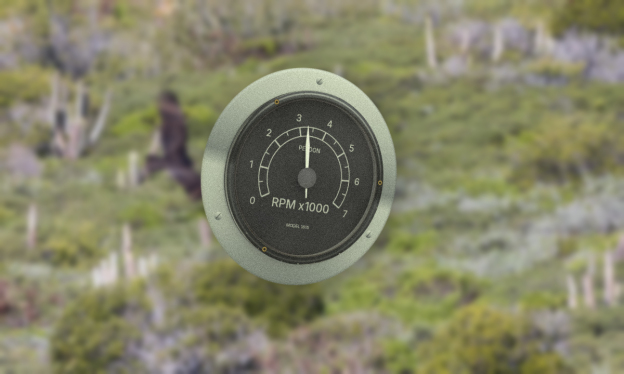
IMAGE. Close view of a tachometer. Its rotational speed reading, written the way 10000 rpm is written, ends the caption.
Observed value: 3250 rpm
